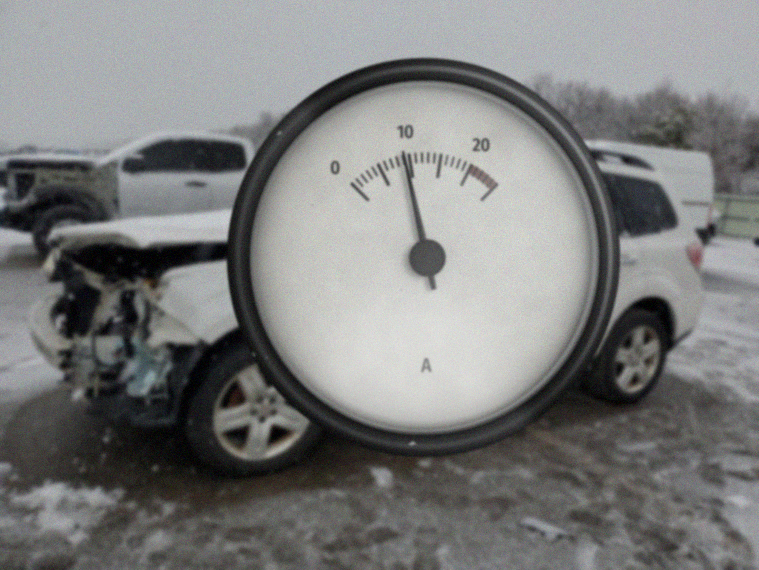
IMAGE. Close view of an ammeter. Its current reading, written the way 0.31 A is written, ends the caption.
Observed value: 9 A
